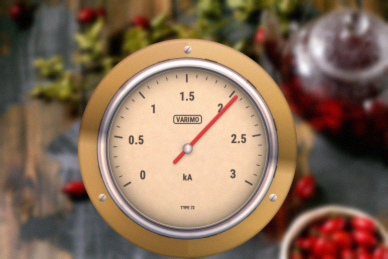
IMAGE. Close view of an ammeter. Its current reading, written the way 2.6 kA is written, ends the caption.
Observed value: 2.05 kA
